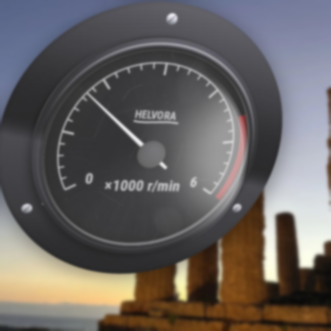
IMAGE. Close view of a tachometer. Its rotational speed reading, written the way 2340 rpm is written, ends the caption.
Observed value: 1700 rpm
